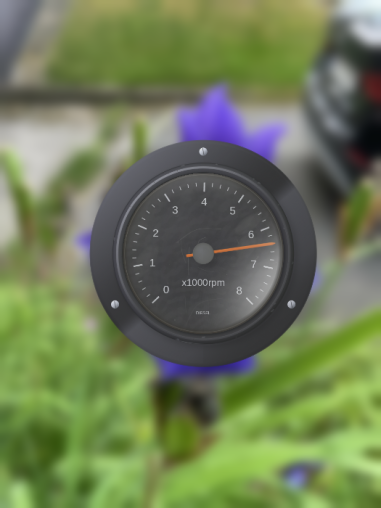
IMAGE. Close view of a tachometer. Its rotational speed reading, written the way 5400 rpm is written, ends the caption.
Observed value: 6400 rpm
